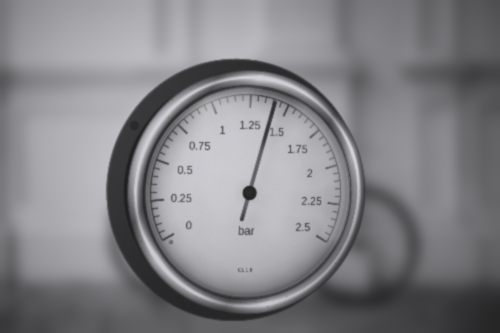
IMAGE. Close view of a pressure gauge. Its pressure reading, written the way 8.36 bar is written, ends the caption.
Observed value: 1.4 bar
